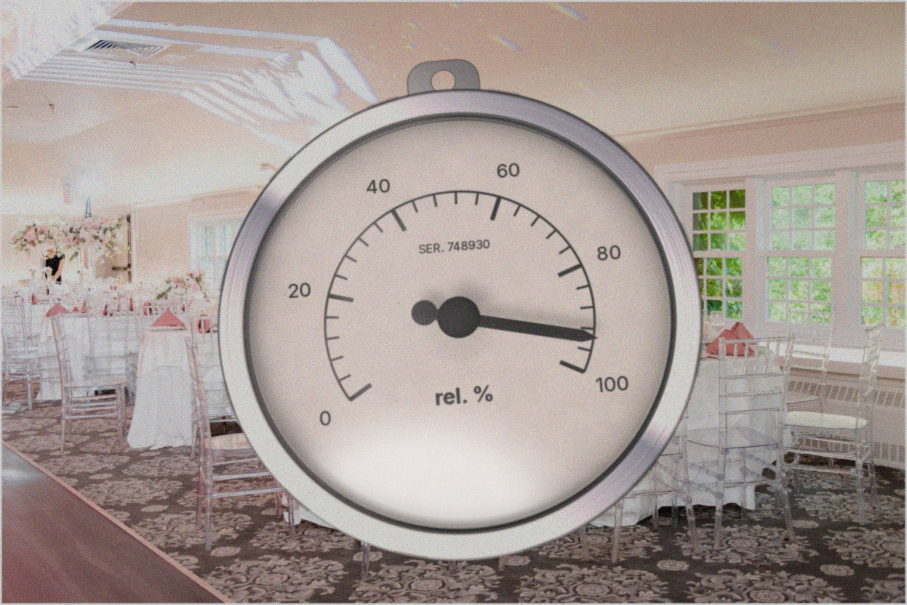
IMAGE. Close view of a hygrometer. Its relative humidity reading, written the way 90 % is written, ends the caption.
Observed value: 94 %
